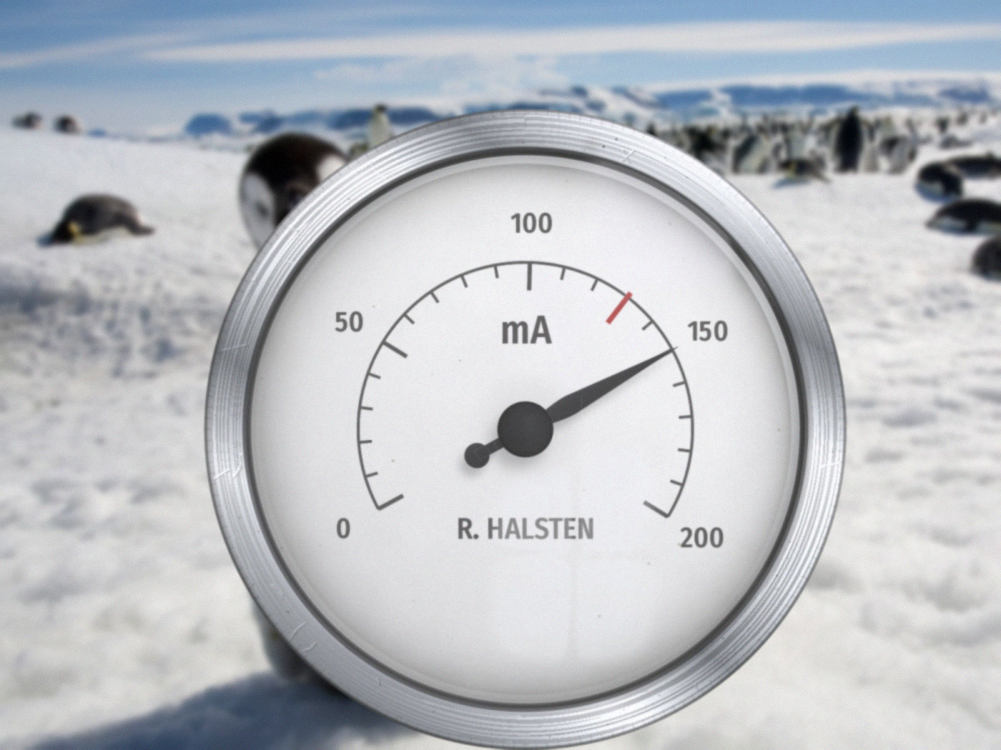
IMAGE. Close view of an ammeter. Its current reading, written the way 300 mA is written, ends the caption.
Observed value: 150 mA
